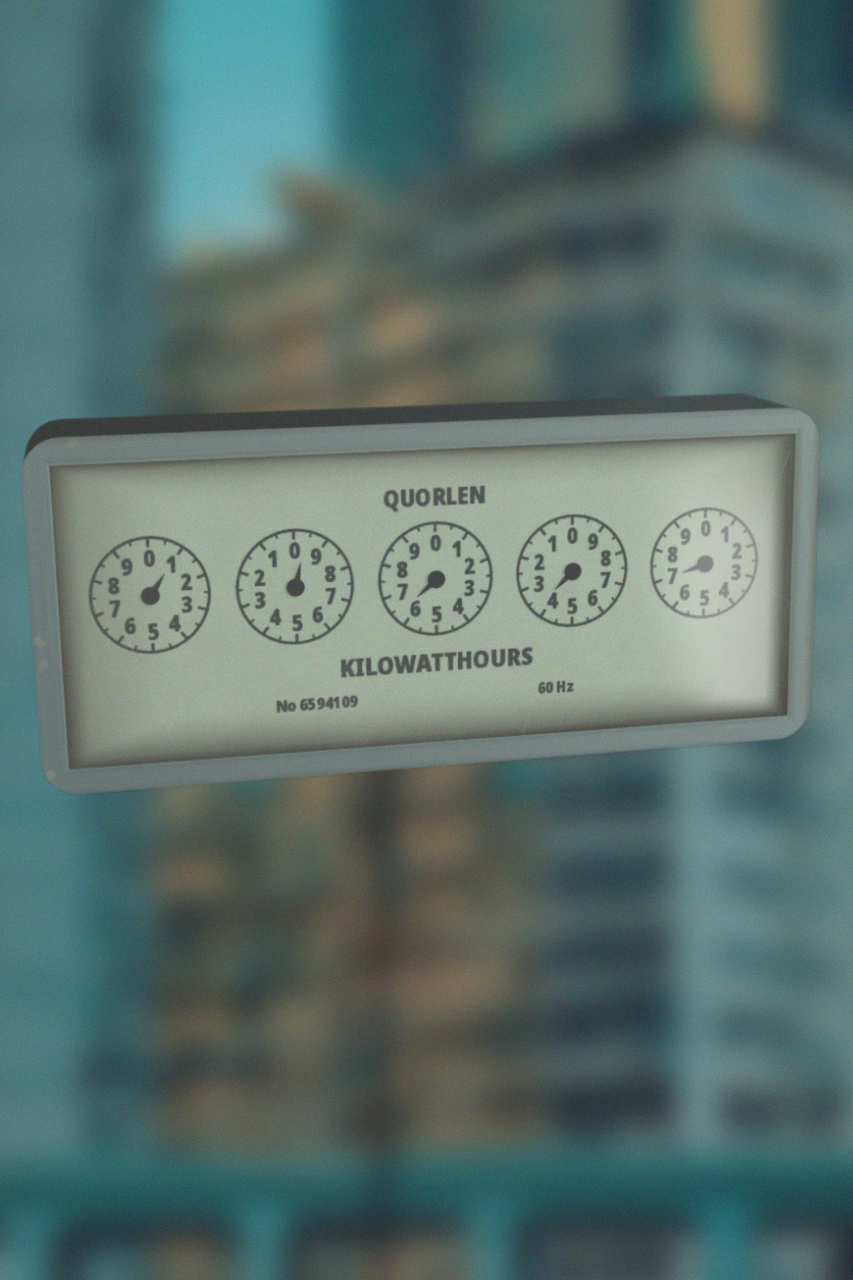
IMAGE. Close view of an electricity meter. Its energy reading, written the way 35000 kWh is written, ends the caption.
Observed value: 9637 kWh
